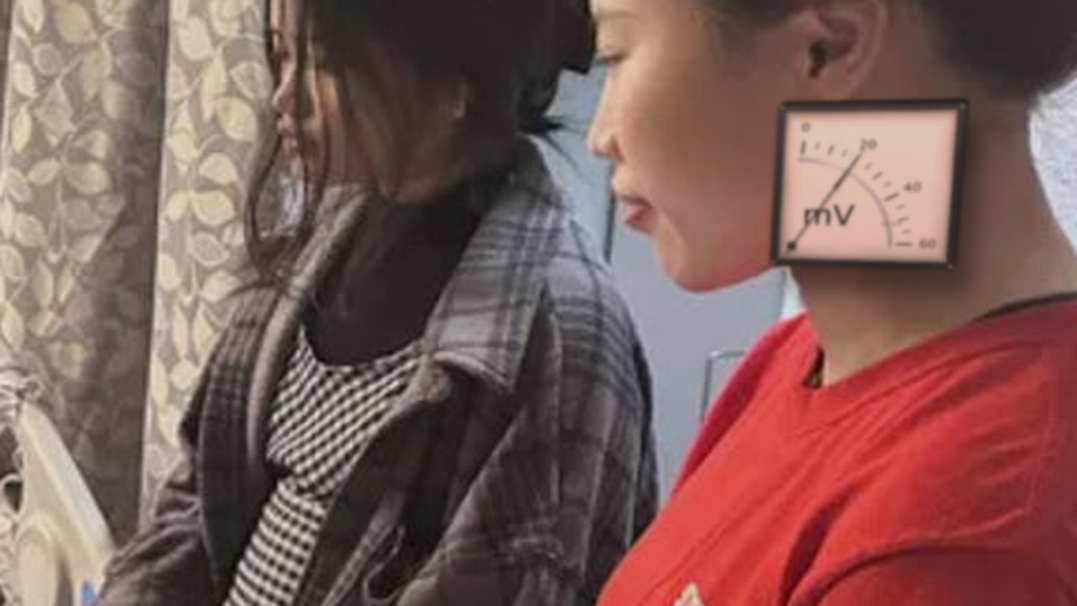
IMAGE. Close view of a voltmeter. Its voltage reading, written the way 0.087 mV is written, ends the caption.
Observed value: 20 mV
